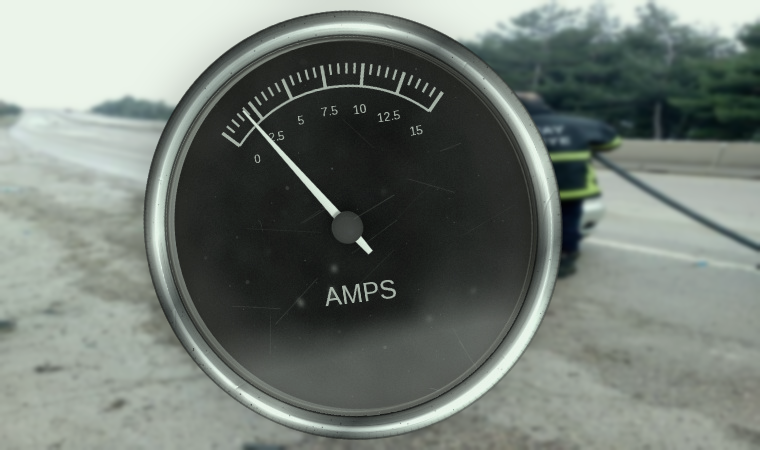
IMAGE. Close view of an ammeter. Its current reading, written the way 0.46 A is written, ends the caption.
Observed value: 2 A
